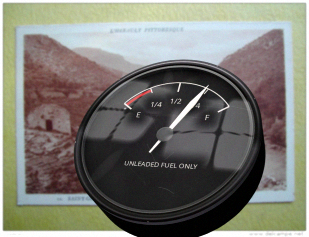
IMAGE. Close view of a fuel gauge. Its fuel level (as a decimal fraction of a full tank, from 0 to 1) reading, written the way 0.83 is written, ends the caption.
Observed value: 0.75
